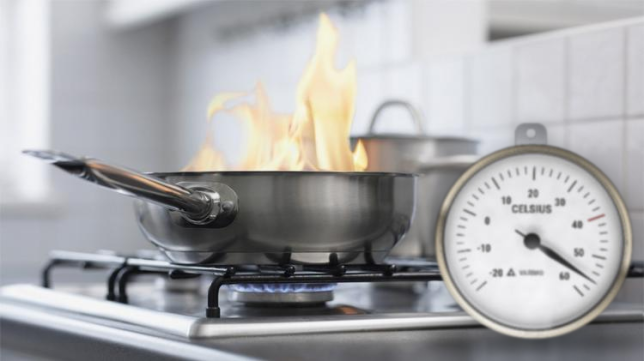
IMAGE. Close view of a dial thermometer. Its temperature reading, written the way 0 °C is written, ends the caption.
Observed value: 56 °C
